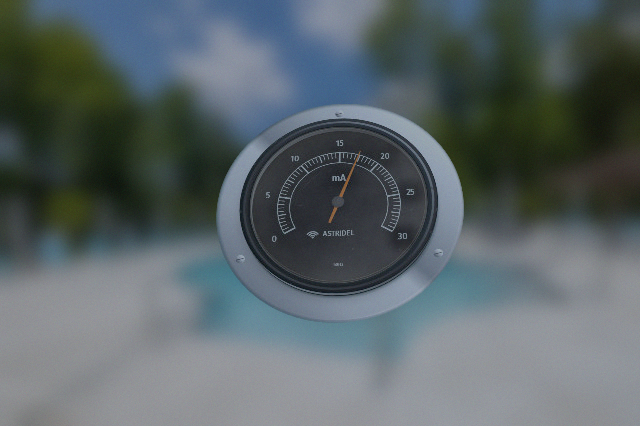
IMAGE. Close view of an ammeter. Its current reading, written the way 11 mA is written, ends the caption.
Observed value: 17.5 mA
